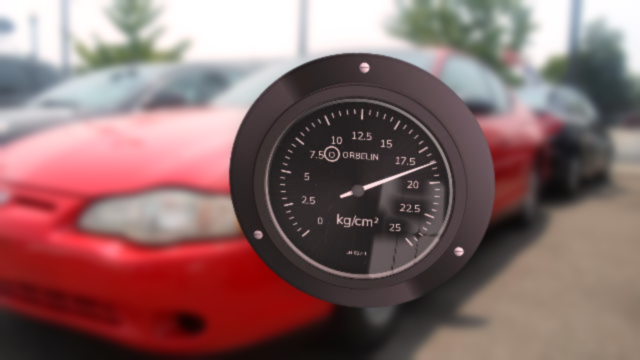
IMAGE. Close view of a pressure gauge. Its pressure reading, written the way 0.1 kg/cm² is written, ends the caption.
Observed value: 18.5 kg/cm²
